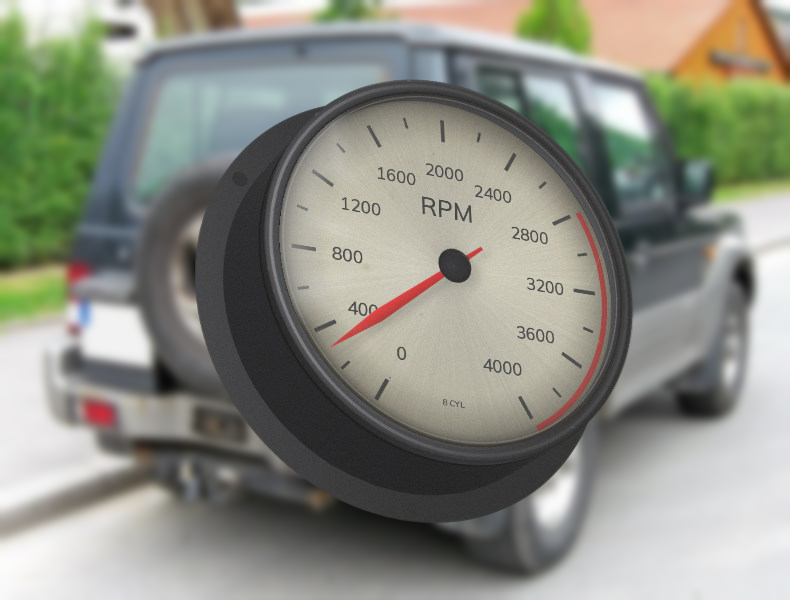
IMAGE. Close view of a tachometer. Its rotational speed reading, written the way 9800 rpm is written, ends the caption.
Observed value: 300 rpm
